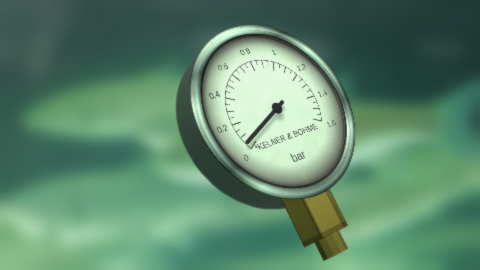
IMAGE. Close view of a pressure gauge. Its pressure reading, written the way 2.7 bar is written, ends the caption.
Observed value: 0.05 bar
